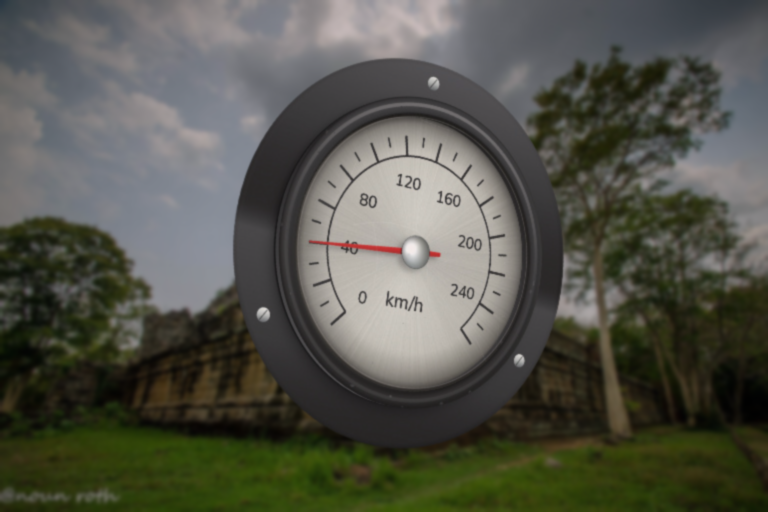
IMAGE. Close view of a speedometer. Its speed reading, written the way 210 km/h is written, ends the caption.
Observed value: 40 km/h
